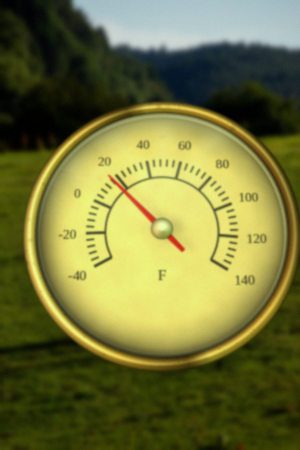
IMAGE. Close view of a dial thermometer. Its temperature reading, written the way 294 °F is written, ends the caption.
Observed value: 16 °F
